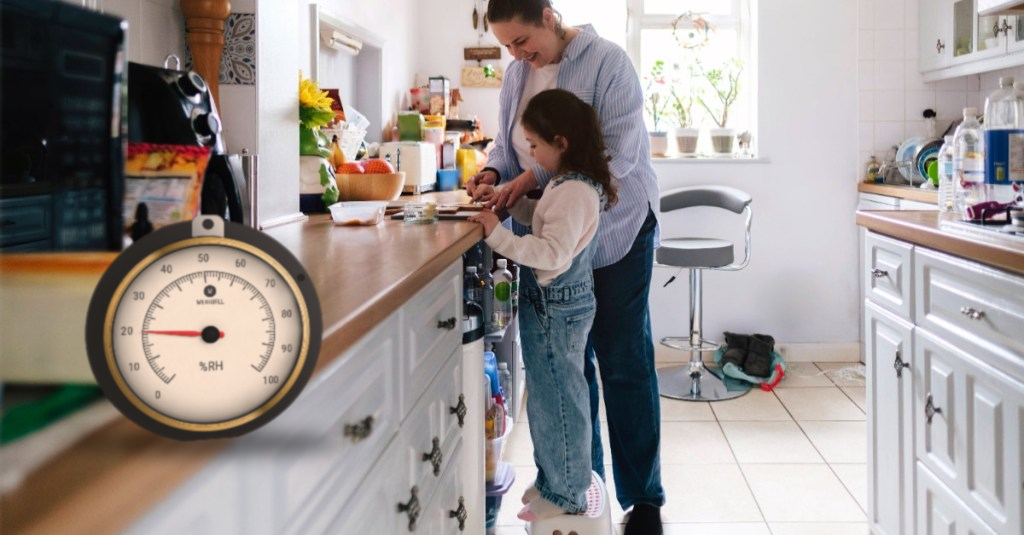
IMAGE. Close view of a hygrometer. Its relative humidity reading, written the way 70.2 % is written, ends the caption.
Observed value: 20 %
